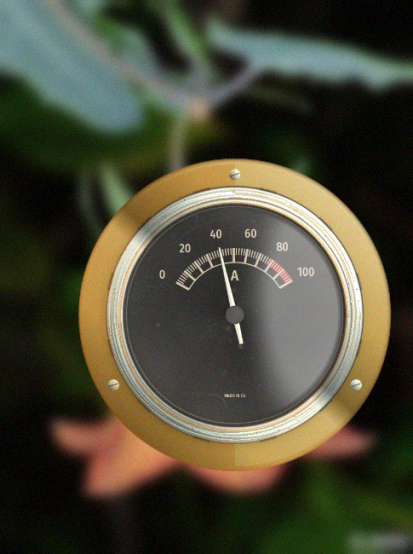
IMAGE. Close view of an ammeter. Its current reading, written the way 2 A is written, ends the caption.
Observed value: 40 A
